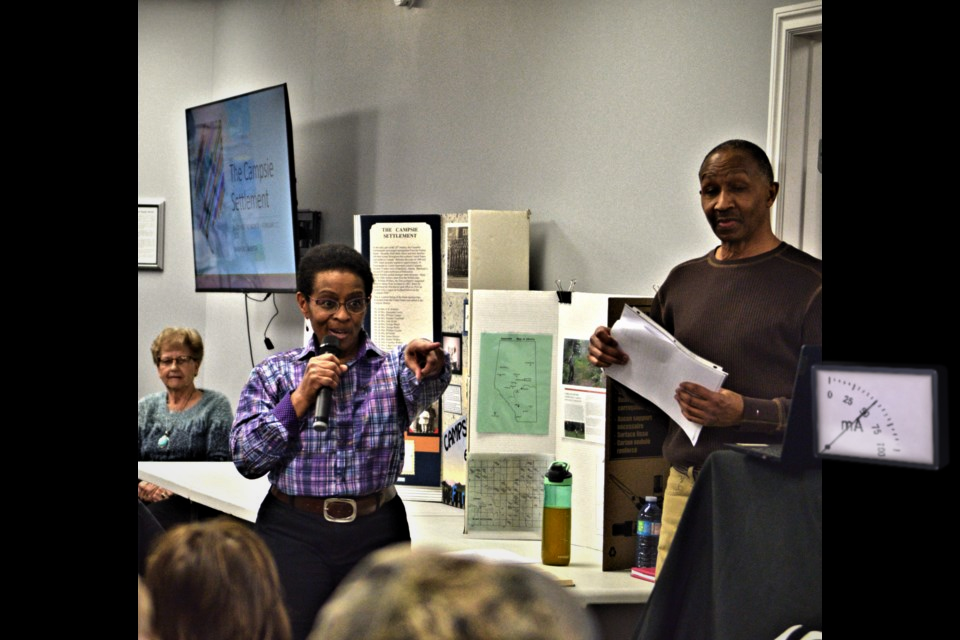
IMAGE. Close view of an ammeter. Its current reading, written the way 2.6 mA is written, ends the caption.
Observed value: 50 mA
